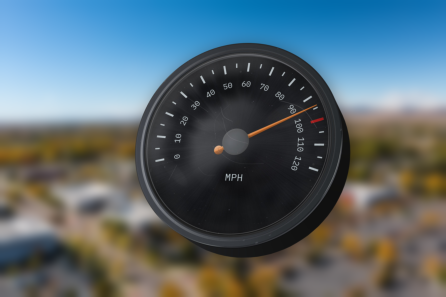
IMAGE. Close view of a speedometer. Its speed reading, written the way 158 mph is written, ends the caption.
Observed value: 95 mph
